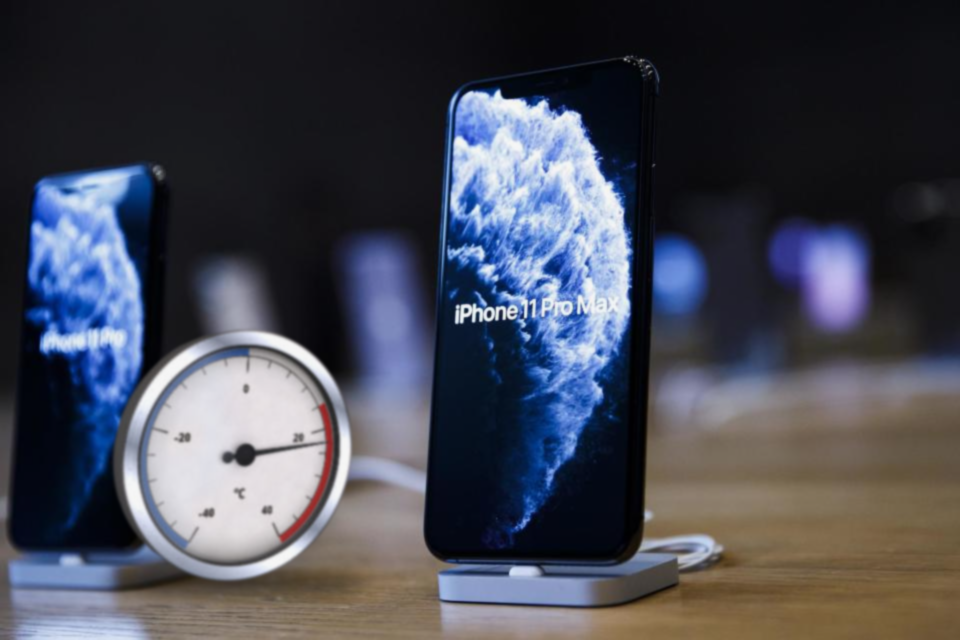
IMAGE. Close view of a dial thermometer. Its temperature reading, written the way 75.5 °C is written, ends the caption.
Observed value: 22 °C
